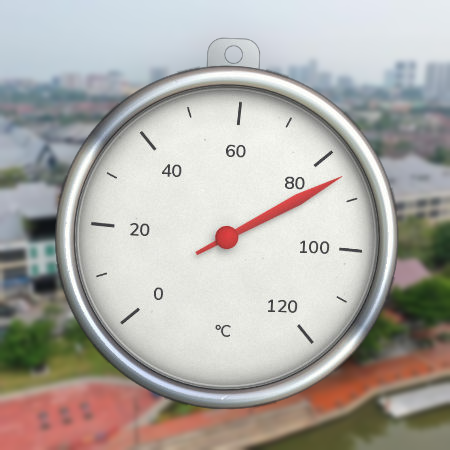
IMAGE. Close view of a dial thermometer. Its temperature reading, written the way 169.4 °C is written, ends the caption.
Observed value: 85 °C
